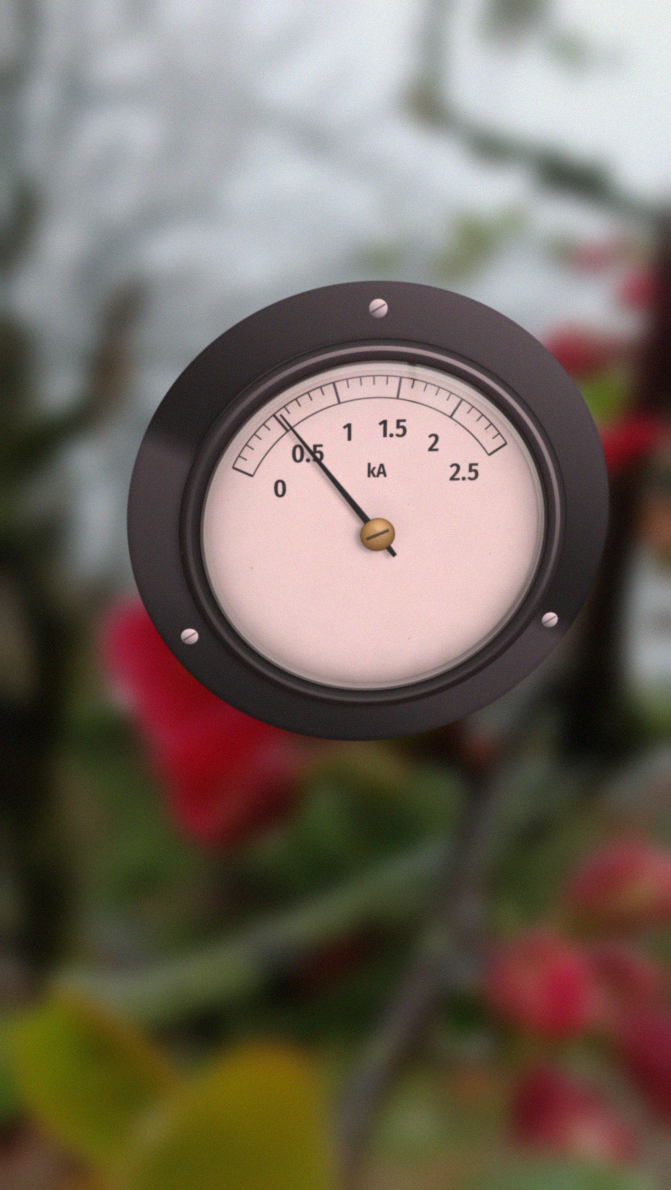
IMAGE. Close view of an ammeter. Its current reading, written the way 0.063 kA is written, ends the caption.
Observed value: 0.55 kA
